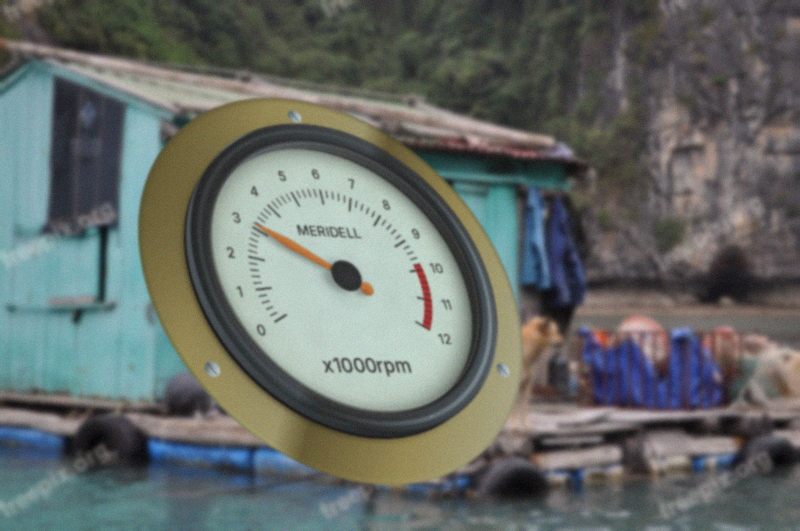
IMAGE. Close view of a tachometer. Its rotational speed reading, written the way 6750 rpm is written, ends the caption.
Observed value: 3000 rpm
